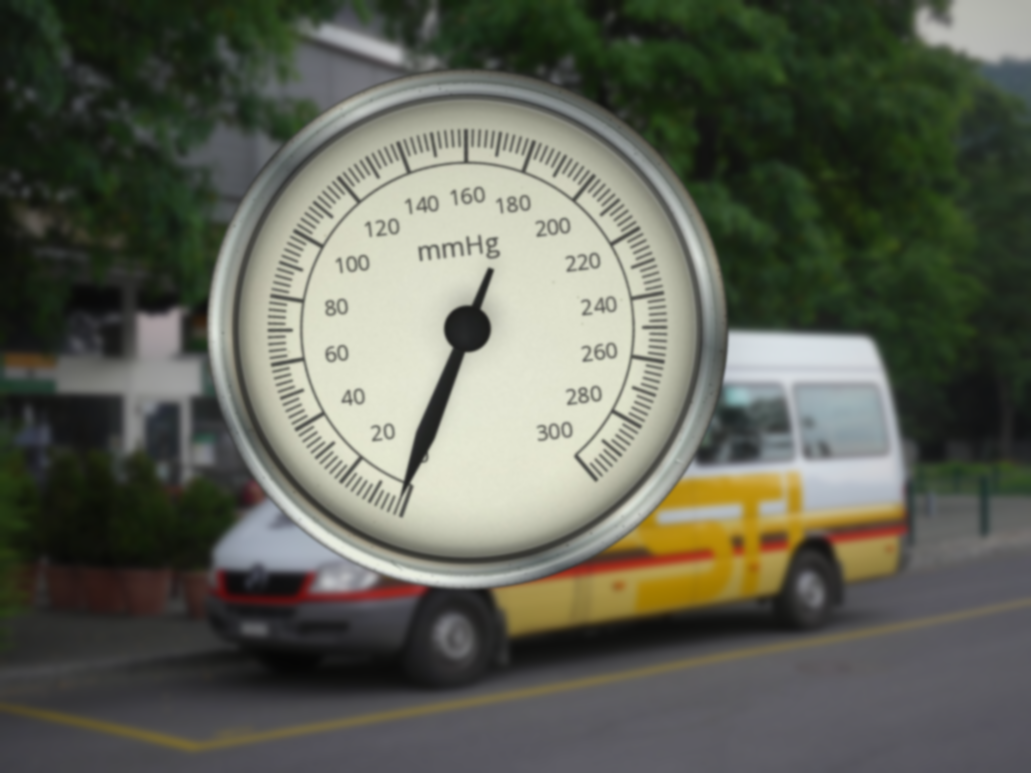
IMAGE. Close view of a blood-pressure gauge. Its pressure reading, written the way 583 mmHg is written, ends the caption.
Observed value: 2 mmHg
